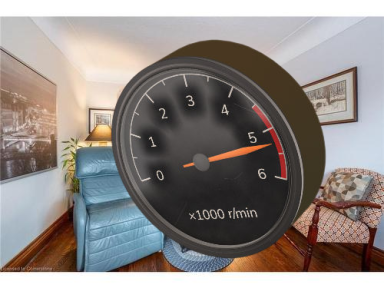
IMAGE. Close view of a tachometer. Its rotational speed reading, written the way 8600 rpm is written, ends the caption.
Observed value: 5250 rpm
